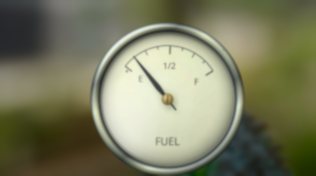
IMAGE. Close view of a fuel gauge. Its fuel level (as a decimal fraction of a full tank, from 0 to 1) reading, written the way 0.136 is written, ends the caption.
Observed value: 0.125
